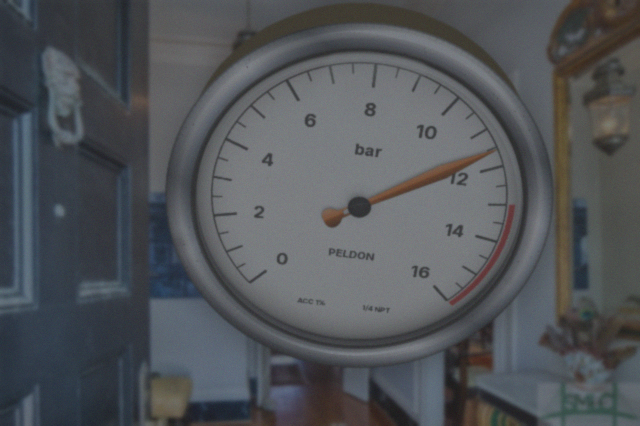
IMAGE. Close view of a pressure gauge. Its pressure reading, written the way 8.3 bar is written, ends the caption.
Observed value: 11.5 bar
